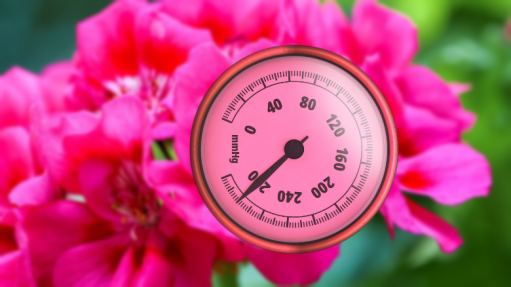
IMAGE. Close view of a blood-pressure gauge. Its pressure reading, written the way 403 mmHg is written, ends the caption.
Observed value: 280 mmHg
